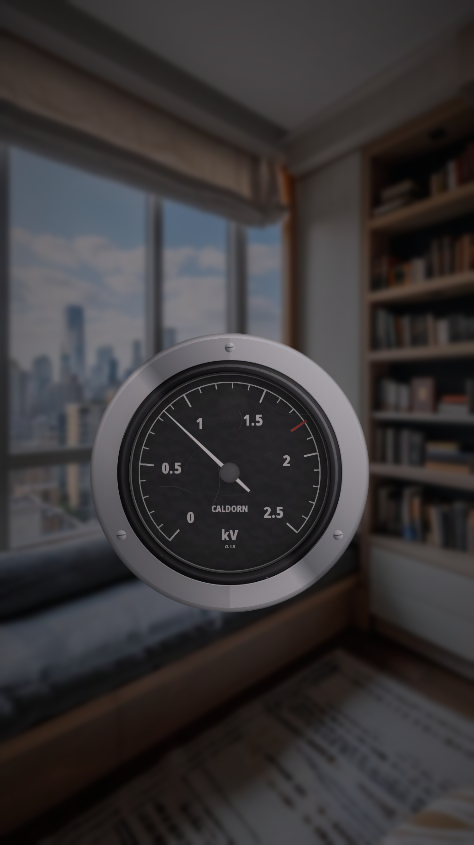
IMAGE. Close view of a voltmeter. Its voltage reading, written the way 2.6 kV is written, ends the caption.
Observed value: 0.85 kV
